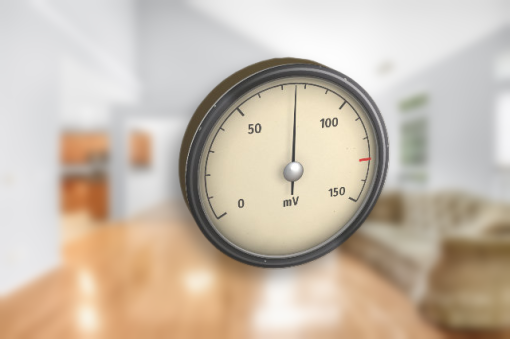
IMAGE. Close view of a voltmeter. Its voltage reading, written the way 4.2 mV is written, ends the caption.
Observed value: 75 mV
